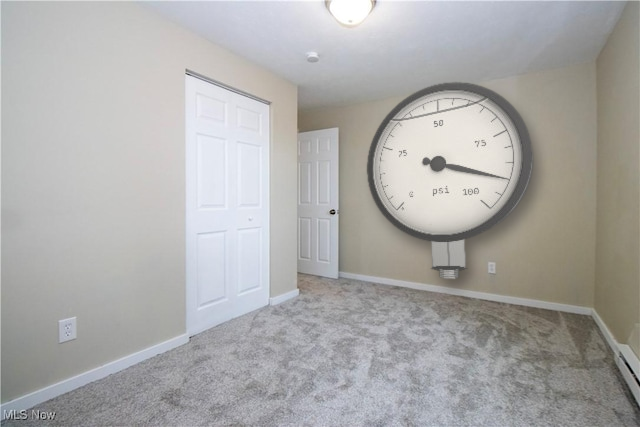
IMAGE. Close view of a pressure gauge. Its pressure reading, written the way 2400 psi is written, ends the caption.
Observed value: 90 psi
